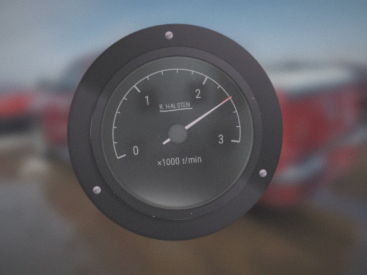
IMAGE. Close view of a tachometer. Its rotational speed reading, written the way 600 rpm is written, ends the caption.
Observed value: 2400 rpm
